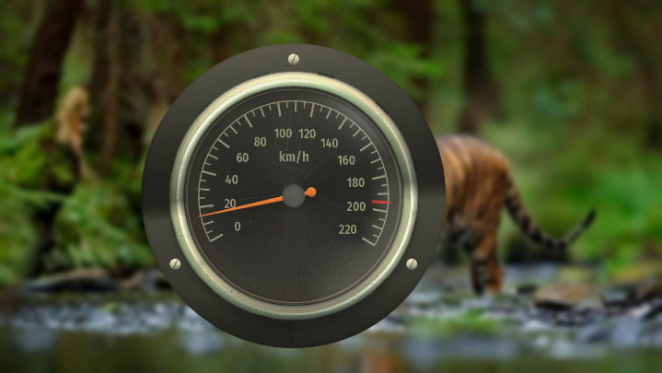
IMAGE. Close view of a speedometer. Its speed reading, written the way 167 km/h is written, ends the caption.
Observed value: 15 km/h
